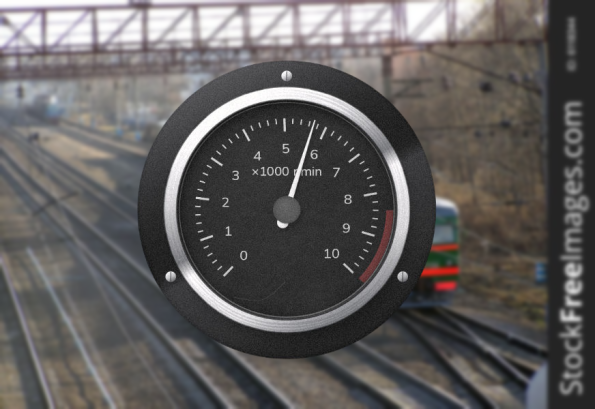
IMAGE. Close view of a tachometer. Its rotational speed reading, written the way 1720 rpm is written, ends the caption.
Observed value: 5700 rpm
